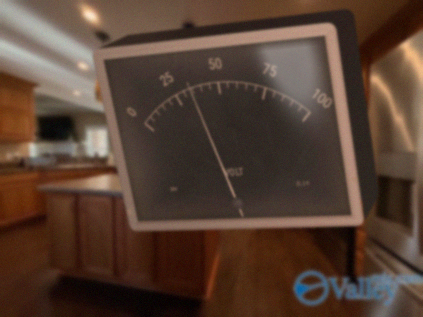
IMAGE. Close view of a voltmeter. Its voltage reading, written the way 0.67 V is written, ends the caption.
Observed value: 35 V
